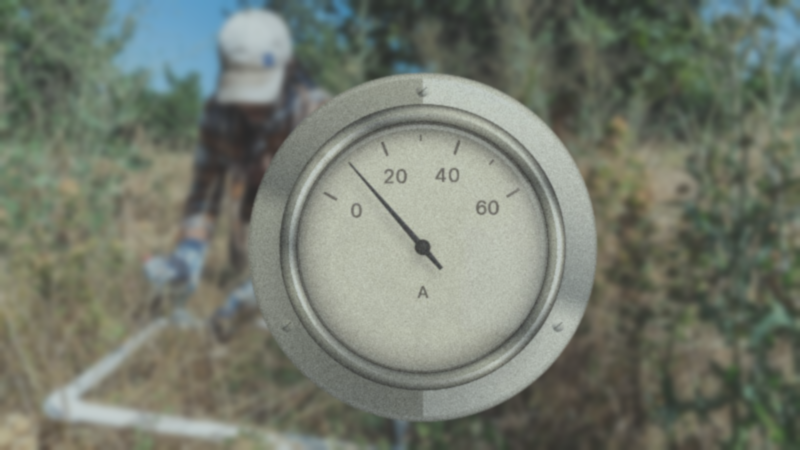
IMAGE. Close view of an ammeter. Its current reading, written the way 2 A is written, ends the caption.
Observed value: 10 A
